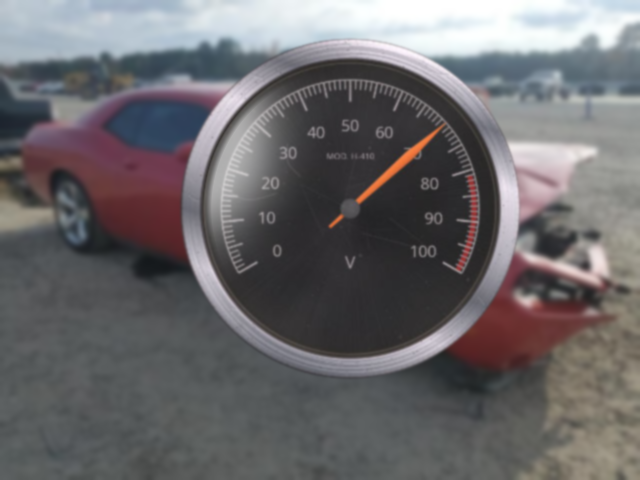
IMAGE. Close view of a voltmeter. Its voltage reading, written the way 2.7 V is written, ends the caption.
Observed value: 70 V
